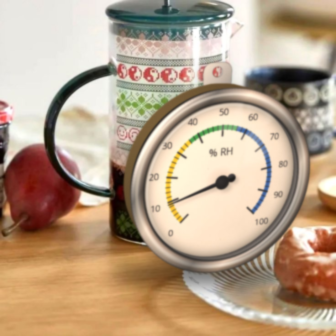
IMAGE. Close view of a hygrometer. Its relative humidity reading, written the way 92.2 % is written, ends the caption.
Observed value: 10 %
